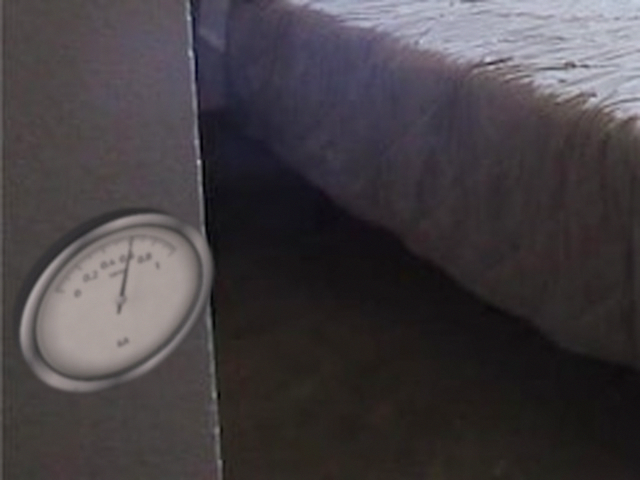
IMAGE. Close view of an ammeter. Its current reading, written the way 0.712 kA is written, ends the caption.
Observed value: 0.6 kA
